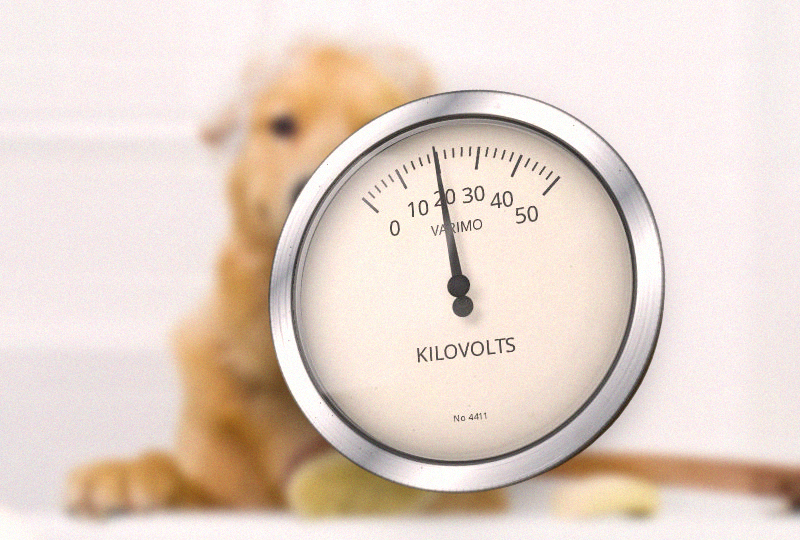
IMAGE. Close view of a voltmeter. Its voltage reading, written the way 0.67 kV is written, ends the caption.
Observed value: 20 kV
